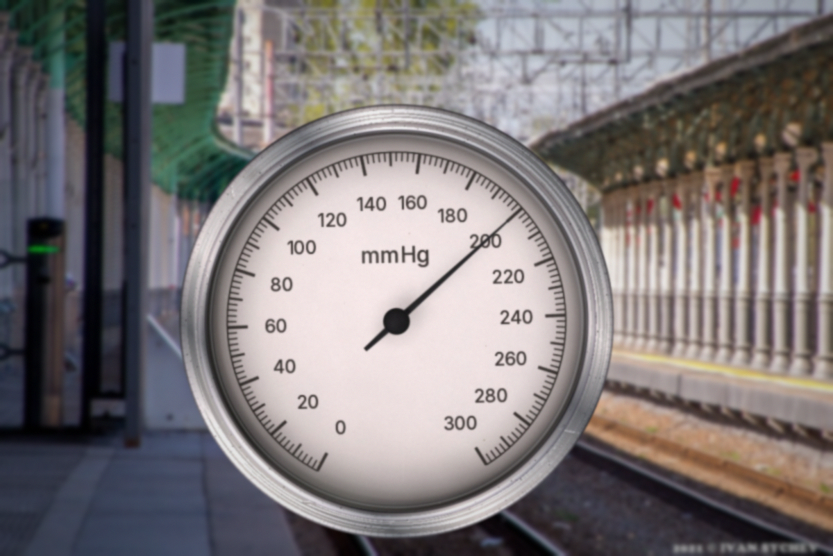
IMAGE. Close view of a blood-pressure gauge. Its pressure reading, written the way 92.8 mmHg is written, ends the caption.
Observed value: 200 mmHg
